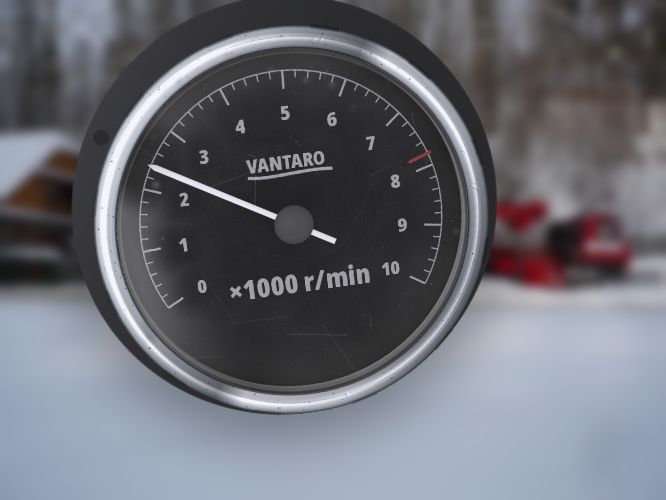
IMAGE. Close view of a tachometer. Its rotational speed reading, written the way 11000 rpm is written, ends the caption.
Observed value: 2400 rpm
